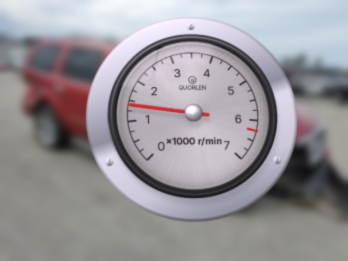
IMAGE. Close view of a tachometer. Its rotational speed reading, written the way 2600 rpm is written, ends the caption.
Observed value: 1375 rpm
